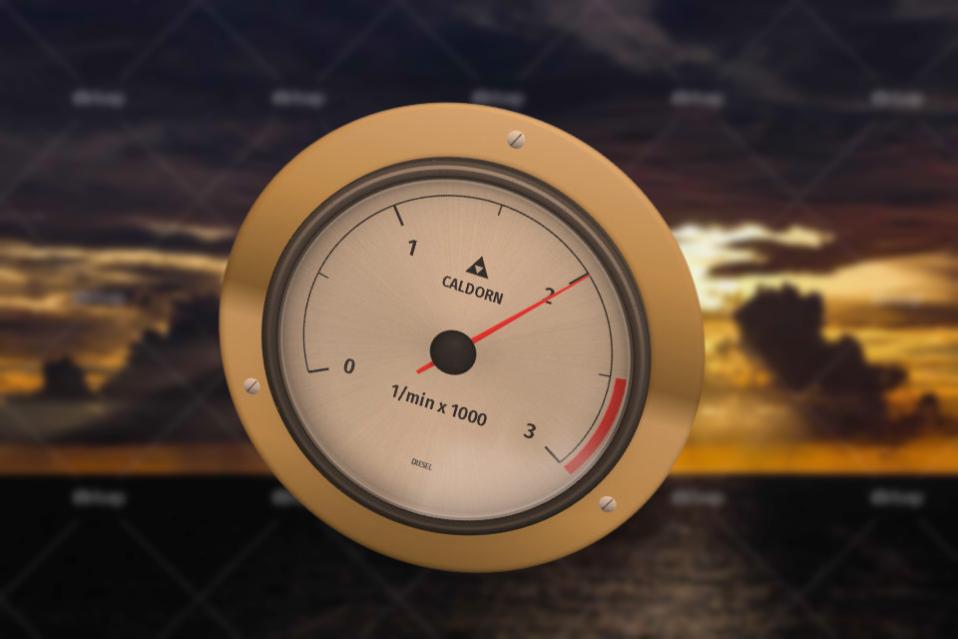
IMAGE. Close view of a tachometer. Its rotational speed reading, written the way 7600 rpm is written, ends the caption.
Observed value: 2000 rpm
